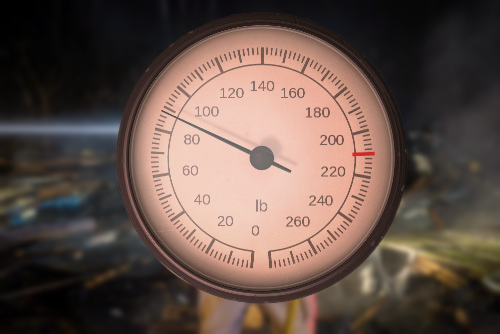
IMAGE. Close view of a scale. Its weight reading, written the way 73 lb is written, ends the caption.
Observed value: 88 lb
